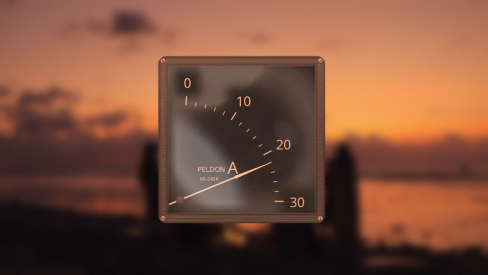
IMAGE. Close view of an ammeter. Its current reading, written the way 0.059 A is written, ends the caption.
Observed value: 22 A
